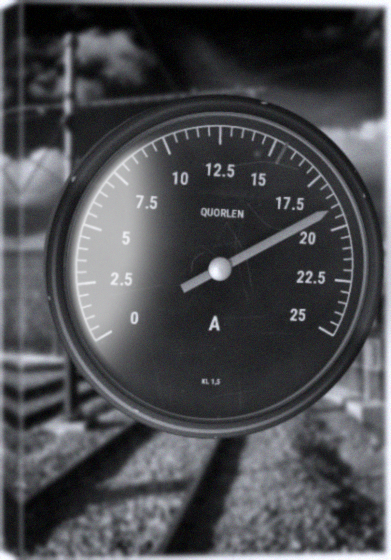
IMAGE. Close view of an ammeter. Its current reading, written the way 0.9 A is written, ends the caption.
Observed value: 19 A
